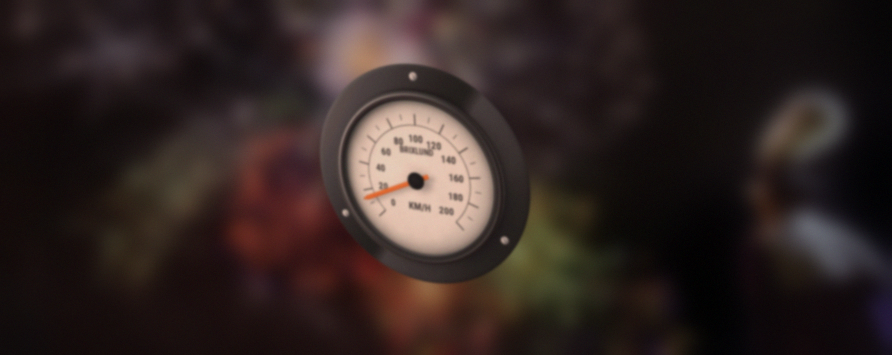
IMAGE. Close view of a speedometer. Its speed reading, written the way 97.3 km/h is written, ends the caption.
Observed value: 15 km/h
